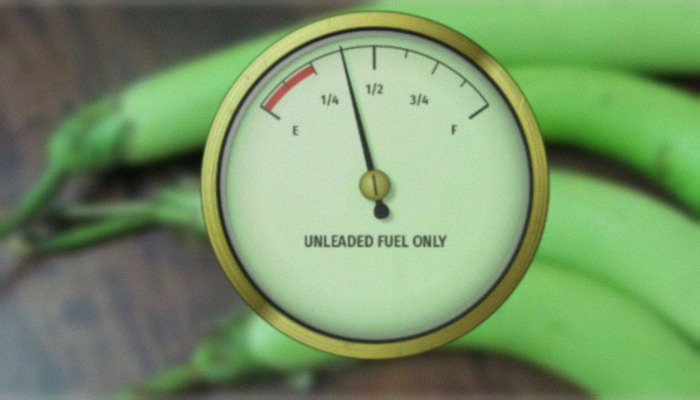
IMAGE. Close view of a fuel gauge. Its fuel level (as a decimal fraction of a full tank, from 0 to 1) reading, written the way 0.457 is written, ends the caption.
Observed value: 0.375
